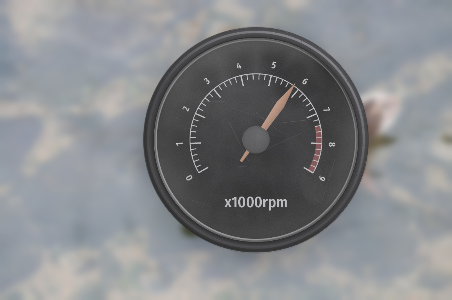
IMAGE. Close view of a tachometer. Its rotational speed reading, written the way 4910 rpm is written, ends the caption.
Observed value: 5800 rpm
